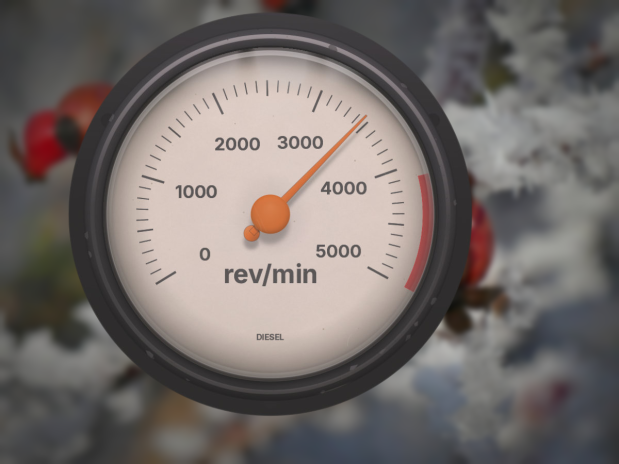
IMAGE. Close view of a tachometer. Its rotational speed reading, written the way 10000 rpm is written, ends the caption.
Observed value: 3450 rpm
